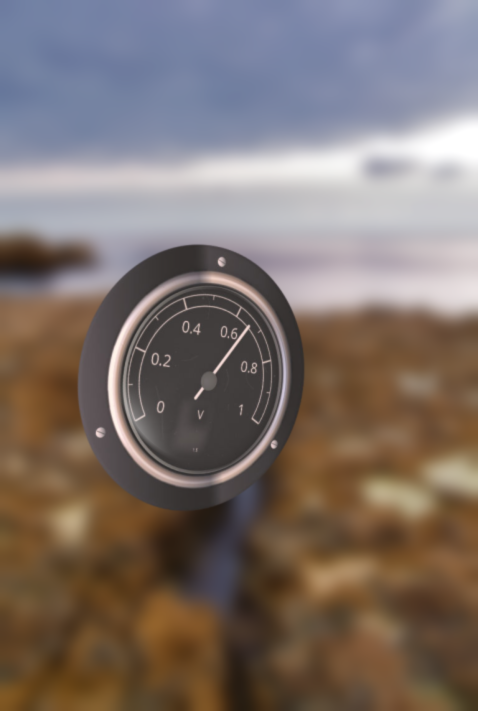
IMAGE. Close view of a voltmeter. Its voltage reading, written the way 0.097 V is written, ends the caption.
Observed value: 0.65 V
